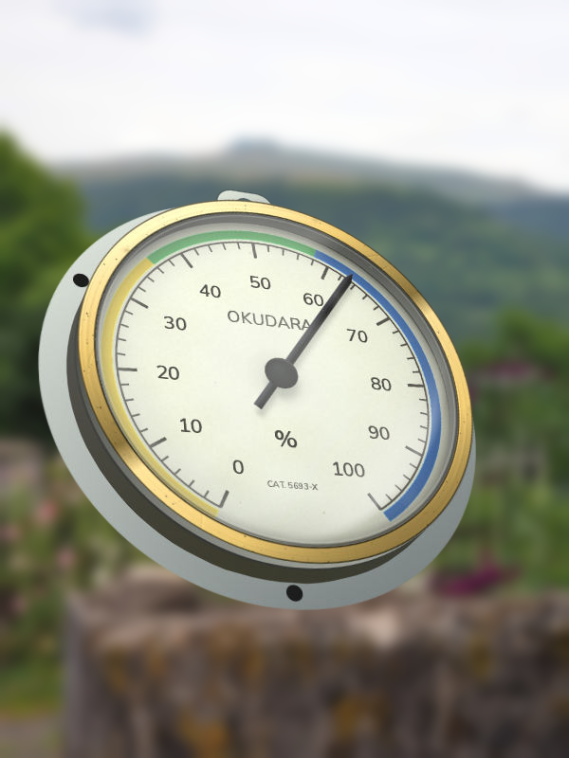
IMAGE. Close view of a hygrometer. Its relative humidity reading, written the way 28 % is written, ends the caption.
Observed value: 63 %
